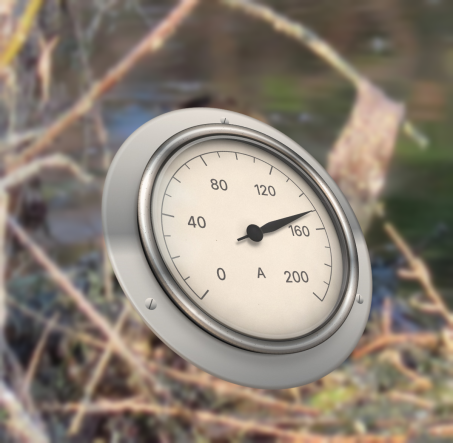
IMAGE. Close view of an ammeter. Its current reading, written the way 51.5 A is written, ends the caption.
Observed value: 150 A
